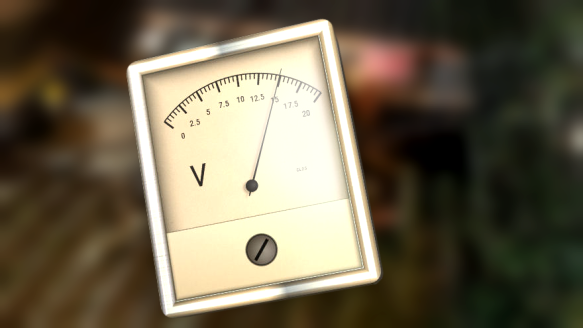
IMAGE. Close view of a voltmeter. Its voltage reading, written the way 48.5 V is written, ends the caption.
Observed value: 15 V
